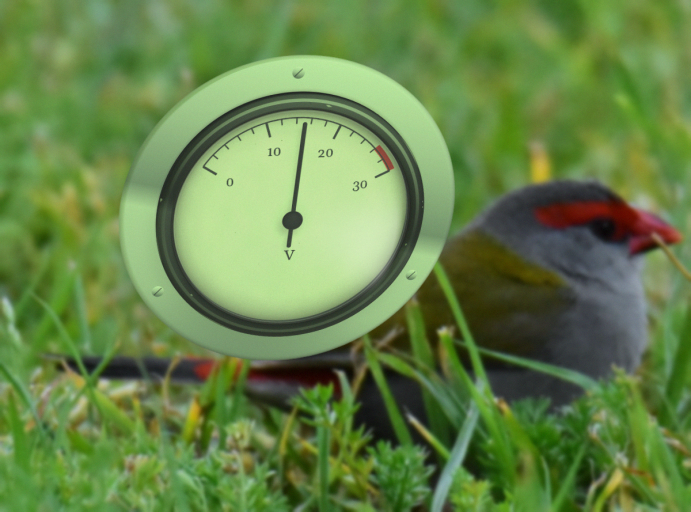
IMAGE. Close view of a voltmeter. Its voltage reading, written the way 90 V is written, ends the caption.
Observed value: 15 V
